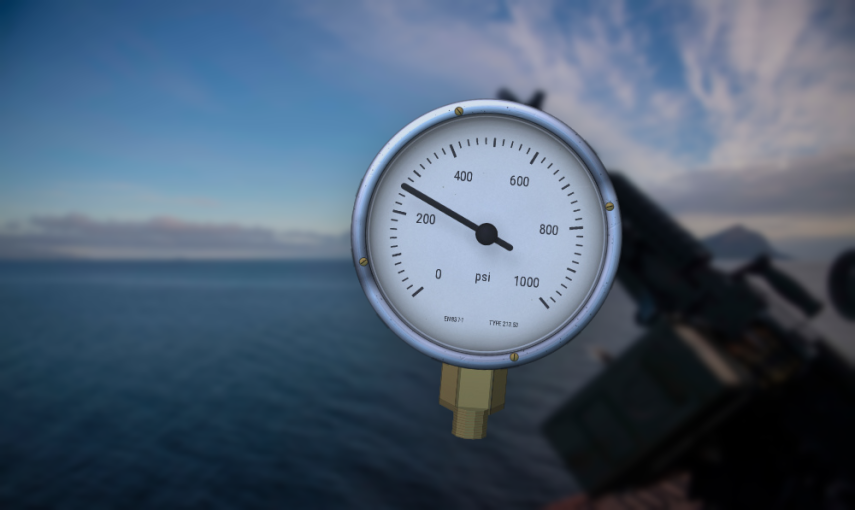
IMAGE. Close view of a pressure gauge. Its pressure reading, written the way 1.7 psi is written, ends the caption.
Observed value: 260 psi
